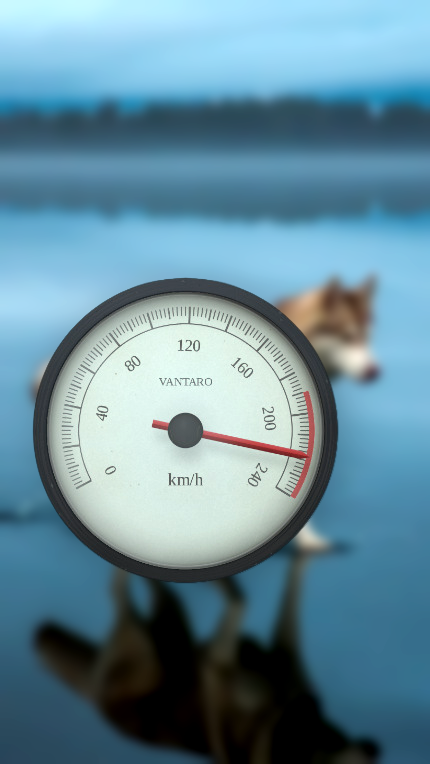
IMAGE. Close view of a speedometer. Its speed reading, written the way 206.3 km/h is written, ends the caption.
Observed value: 220 km/h
